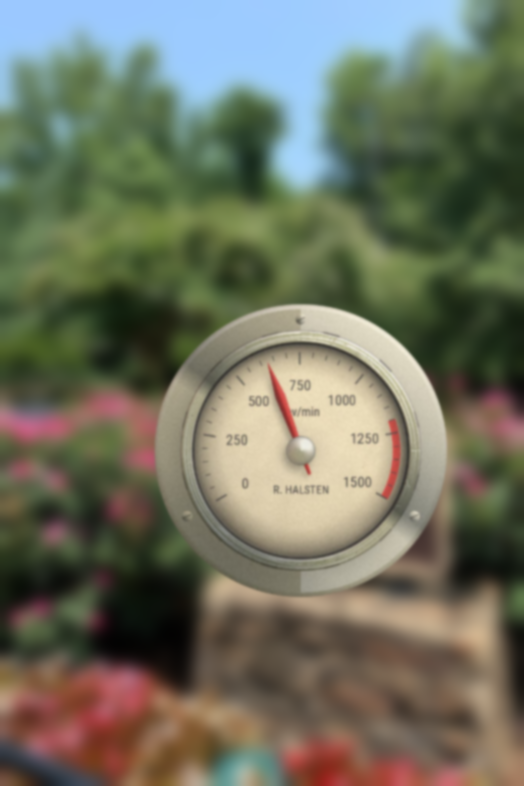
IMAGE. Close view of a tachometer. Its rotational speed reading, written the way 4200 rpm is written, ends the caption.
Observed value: 625 rpm
